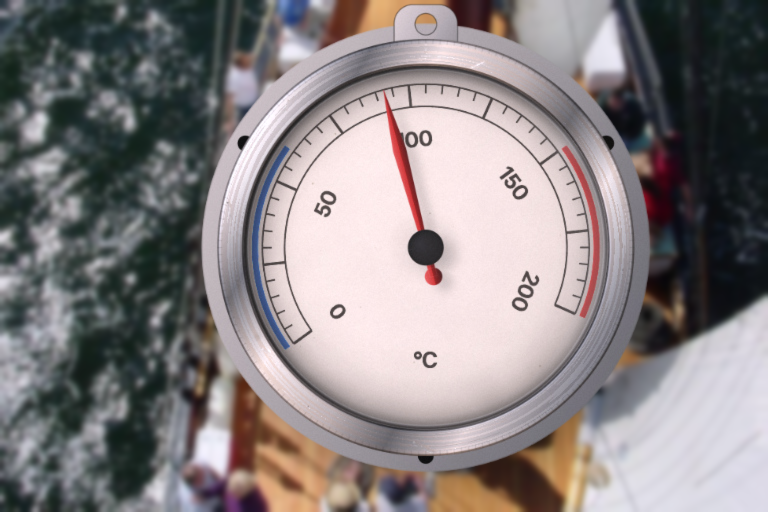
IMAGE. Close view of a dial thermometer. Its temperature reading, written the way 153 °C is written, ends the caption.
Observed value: 92.5 °C
